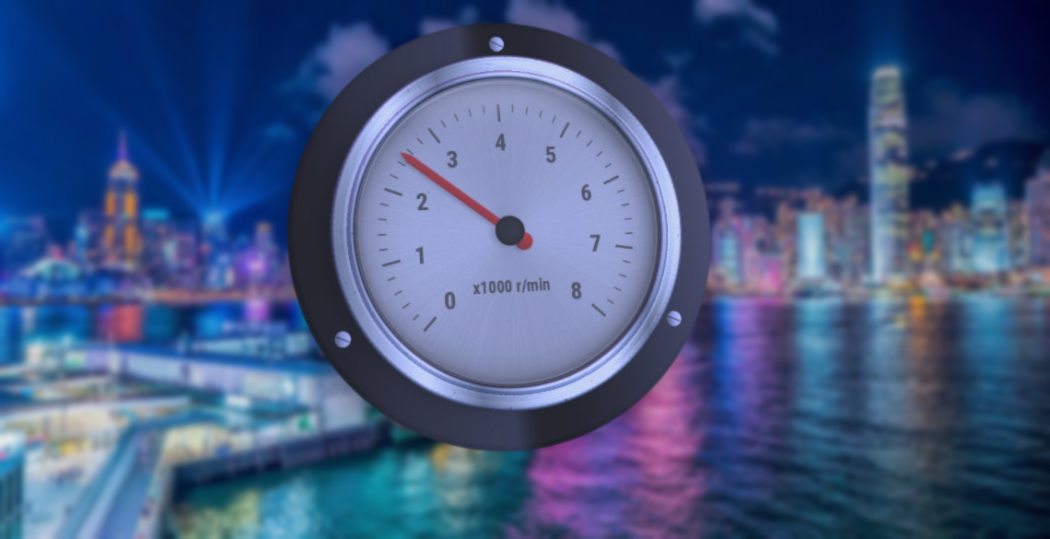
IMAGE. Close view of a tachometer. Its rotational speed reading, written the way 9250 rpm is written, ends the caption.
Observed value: 2500 rpm
